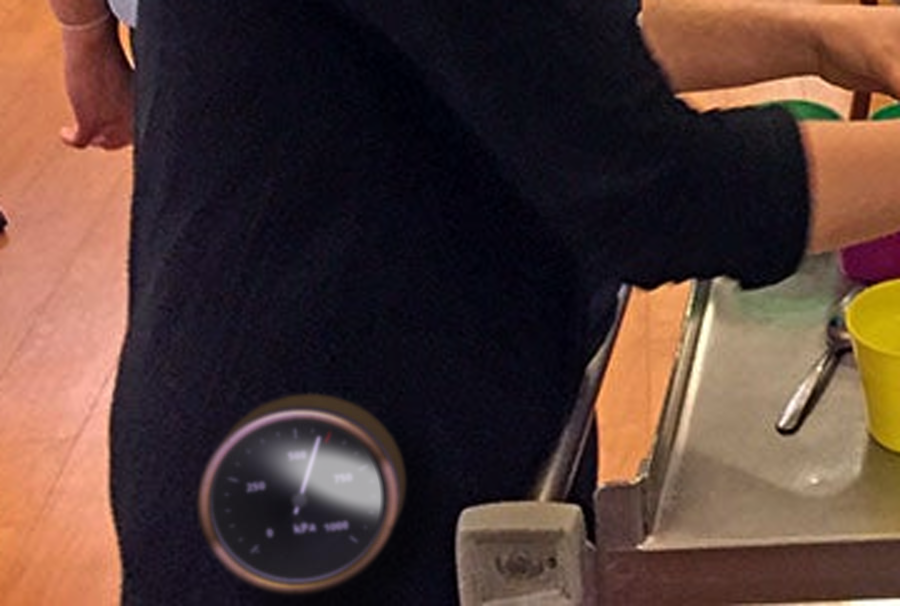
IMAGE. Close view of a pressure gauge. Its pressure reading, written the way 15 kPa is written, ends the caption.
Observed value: 575 kPa
